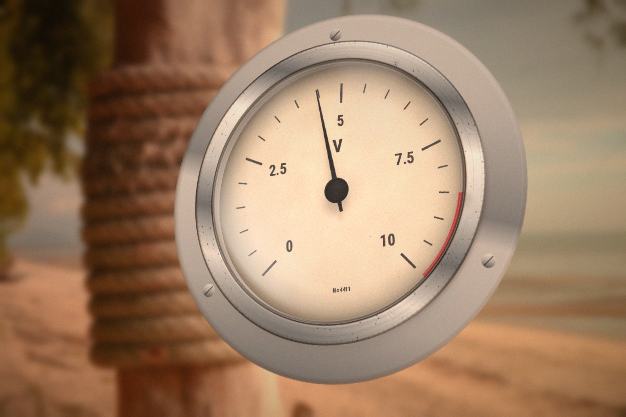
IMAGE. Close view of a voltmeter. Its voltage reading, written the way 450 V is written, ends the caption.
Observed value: 4.5 V
